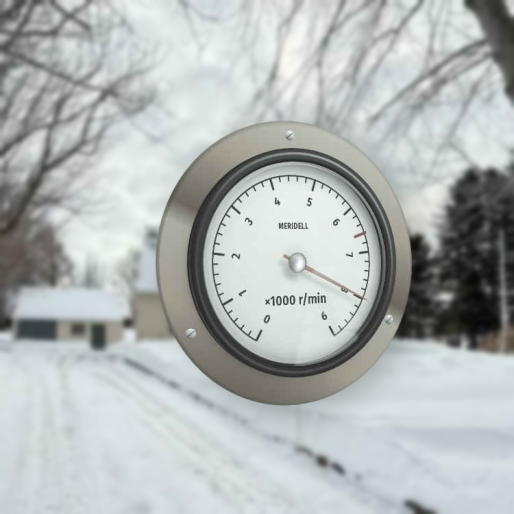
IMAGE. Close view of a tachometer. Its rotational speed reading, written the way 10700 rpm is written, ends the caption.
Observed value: 8000 rpm
